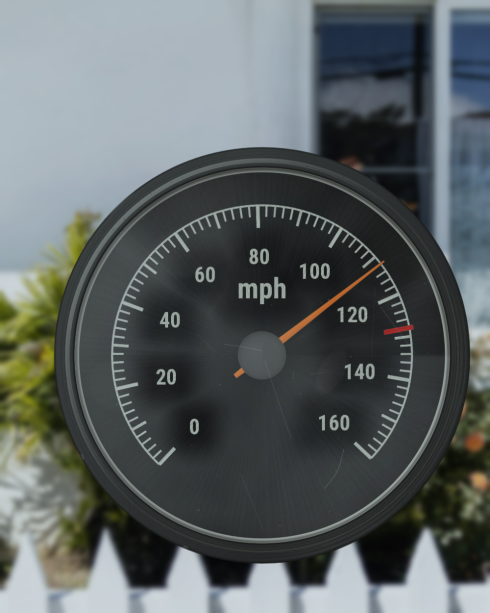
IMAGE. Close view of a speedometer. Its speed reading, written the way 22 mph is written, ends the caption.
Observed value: 112 mph
